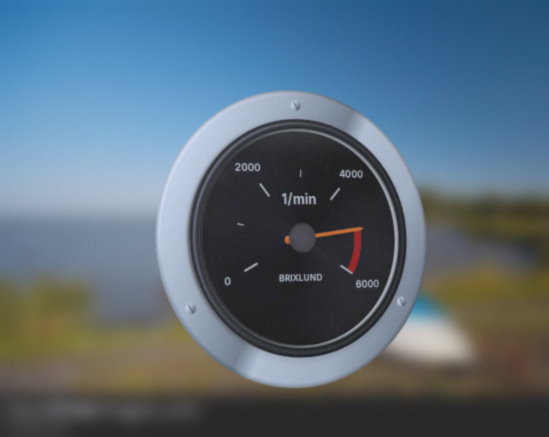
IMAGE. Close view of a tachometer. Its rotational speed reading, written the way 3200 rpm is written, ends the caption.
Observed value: 5000 rpm
